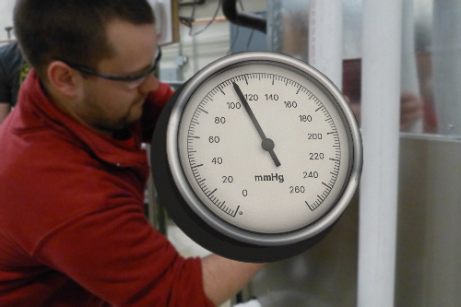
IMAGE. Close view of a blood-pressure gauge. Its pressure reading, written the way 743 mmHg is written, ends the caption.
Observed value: 110 mmHg
